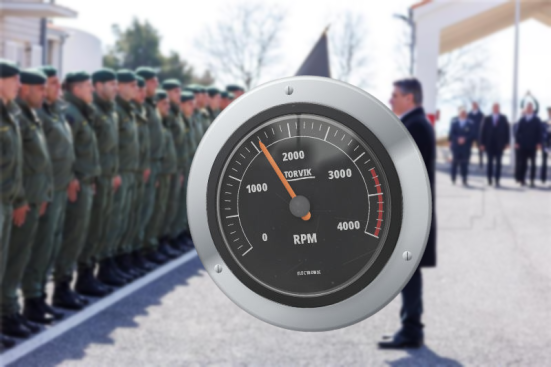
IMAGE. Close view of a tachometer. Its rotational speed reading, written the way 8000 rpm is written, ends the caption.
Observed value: 1600 rpm
